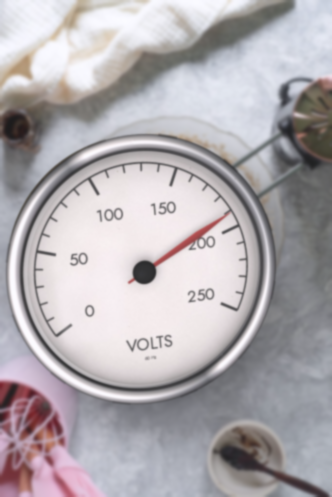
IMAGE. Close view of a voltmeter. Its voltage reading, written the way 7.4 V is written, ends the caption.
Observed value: 190 V
